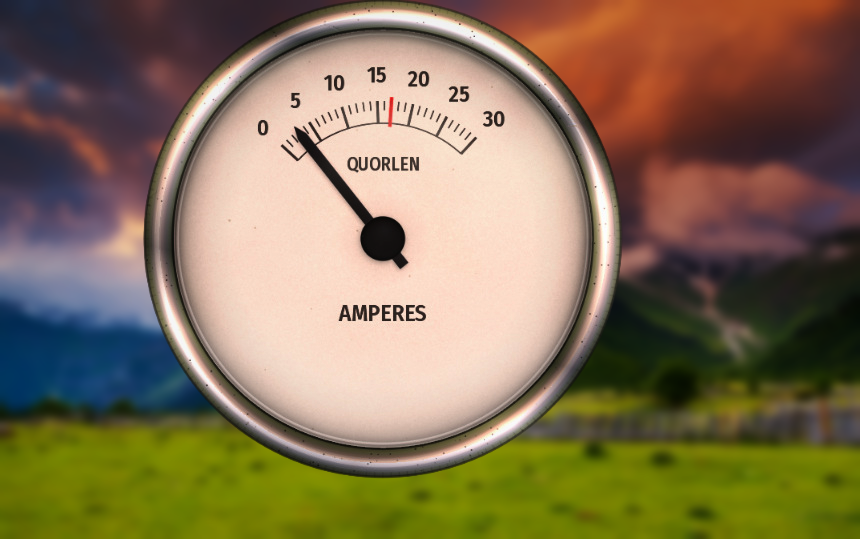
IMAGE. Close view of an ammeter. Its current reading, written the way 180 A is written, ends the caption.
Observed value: 3 A
